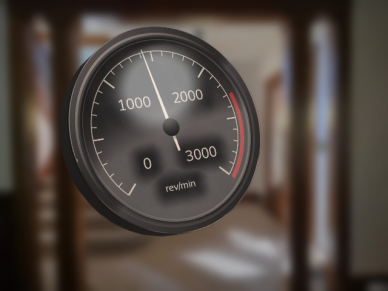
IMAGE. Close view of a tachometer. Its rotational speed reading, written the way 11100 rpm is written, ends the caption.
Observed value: 1400 rpm
